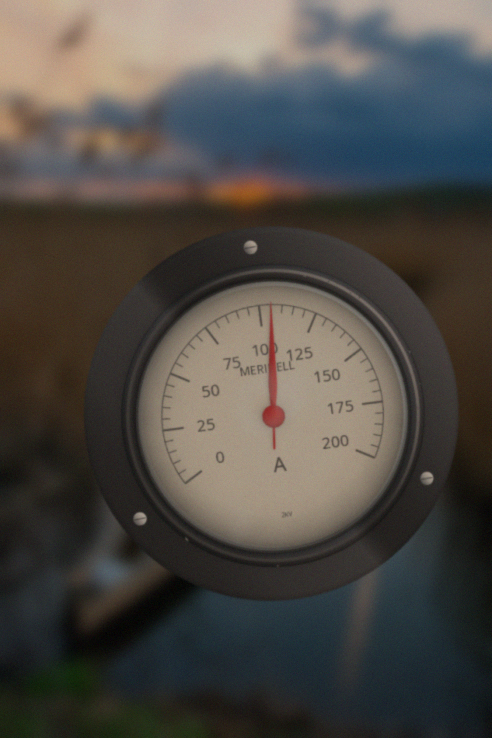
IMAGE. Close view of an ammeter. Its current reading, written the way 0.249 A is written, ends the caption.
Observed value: 105 A
